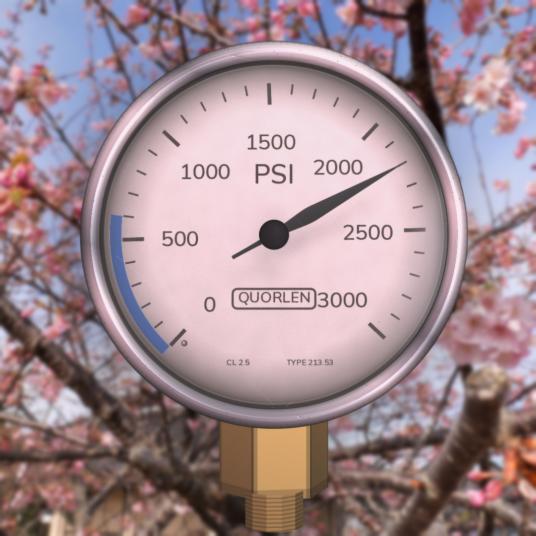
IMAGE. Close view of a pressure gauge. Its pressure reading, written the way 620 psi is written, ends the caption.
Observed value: 2200 psi
